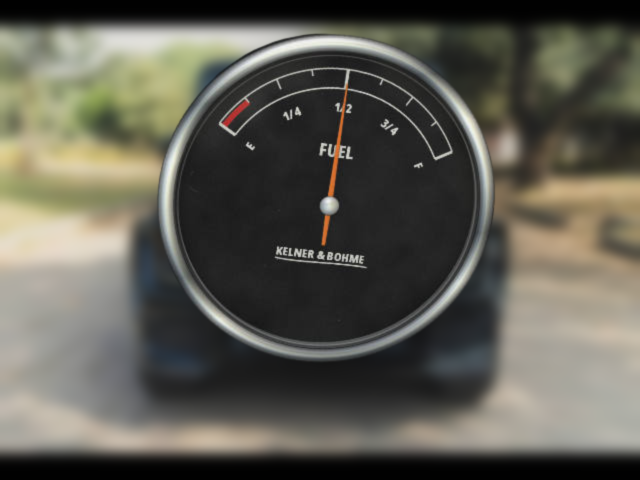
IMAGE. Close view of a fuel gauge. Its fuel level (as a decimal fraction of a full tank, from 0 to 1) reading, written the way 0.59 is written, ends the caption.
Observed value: 0.5
